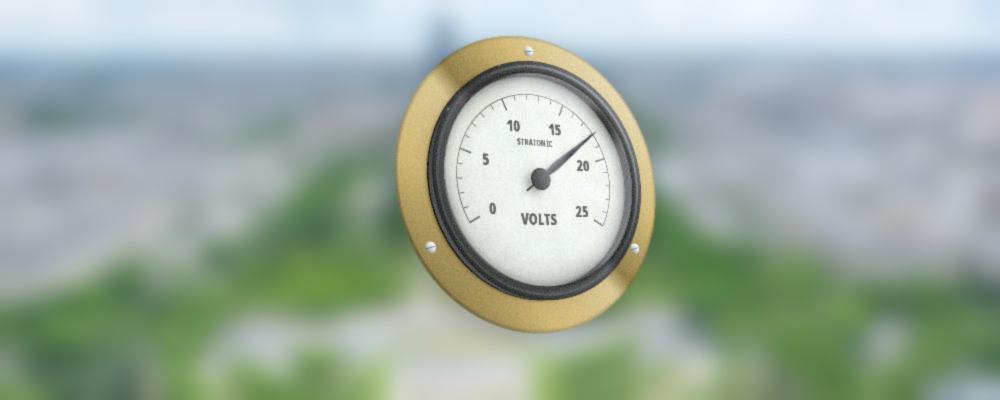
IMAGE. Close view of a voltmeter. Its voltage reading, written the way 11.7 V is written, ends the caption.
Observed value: 18 V
